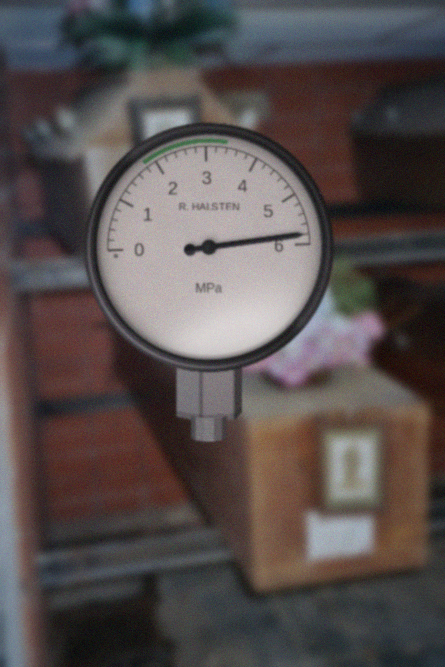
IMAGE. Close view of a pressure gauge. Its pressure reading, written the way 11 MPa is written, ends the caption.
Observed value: 5.8 MPa
